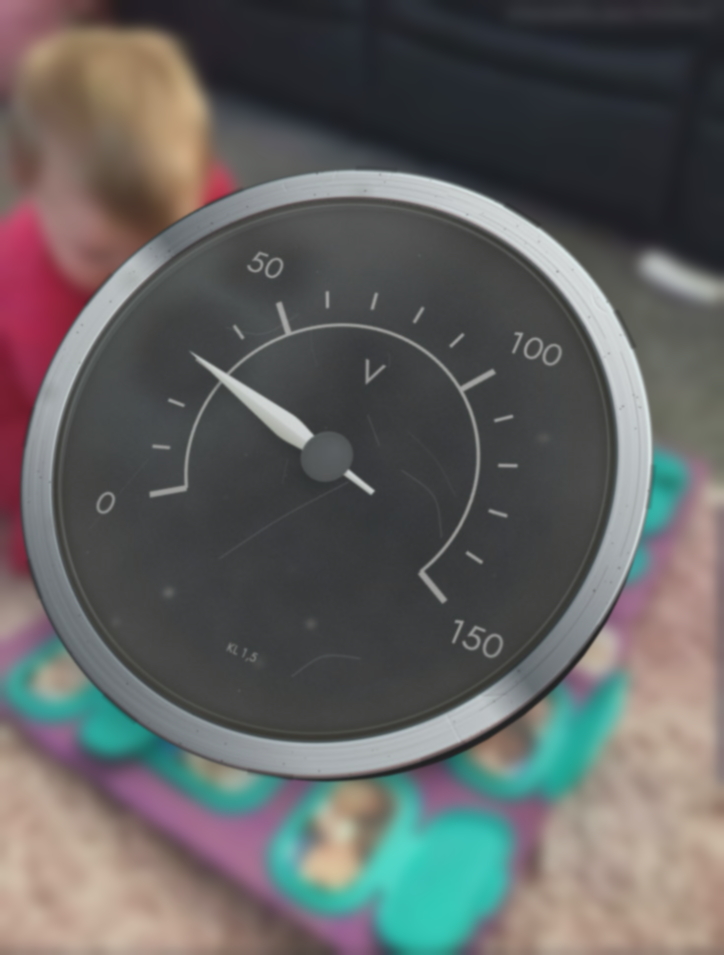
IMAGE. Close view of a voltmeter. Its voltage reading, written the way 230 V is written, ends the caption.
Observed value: 30 V
